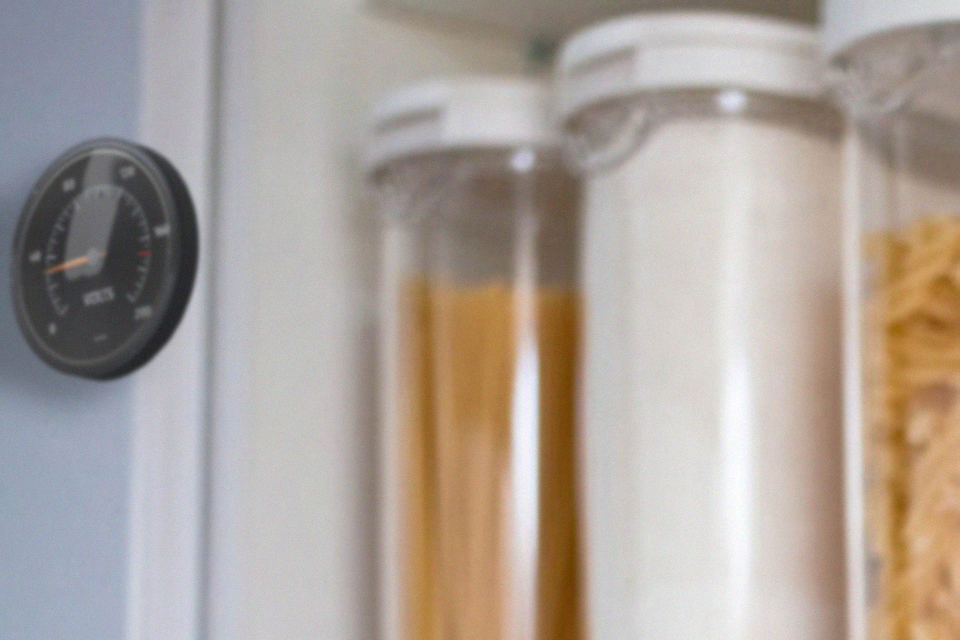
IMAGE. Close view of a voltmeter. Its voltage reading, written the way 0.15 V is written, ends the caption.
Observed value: 30 V
